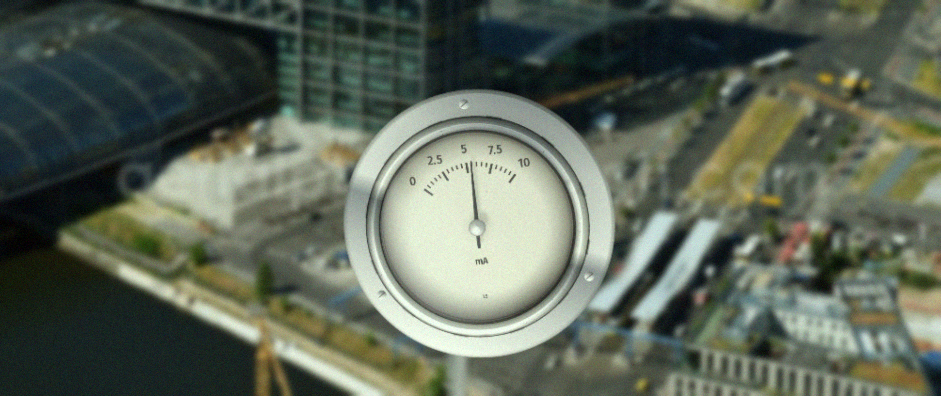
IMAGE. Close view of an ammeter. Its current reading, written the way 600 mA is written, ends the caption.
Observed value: 5.5 mA
